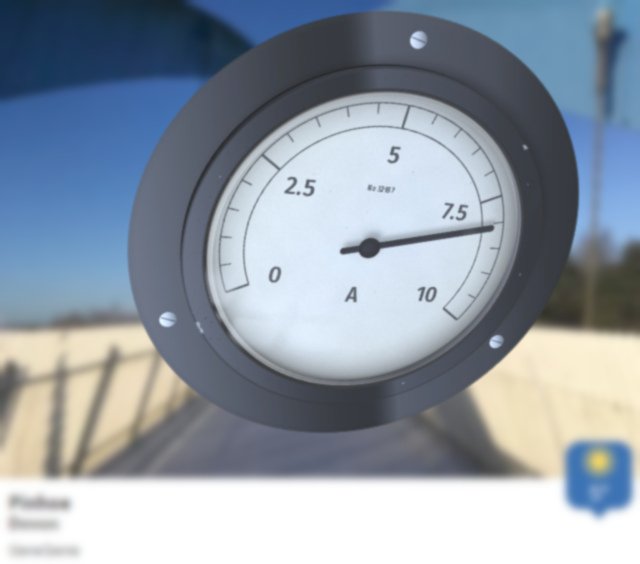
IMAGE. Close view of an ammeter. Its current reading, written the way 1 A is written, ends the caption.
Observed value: 8 A
